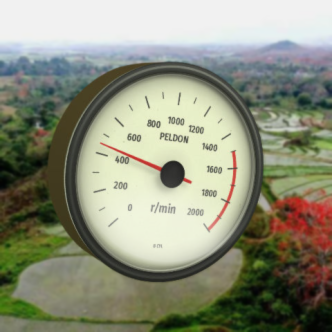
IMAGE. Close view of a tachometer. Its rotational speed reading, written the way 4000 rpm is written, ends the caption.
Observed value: 450 rpm
